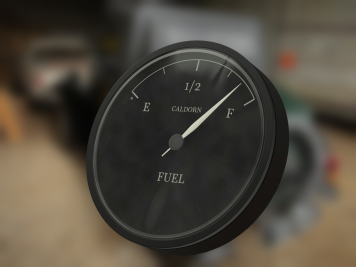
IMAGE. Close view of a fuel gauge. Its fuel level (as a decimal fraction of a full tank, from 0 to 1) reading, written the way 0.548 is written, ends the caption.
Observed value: 0.875
